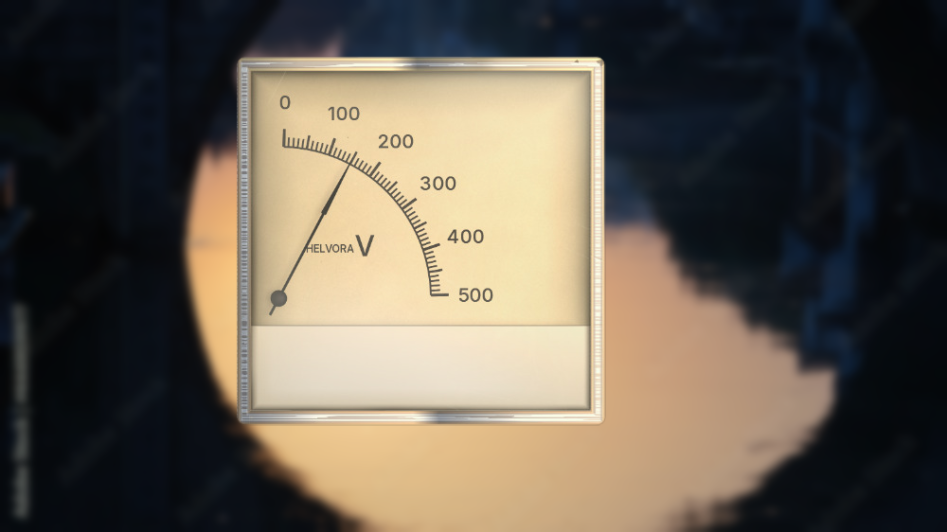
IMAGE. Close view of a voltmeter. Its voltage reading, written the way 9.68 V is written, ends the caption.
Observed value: 150 V
